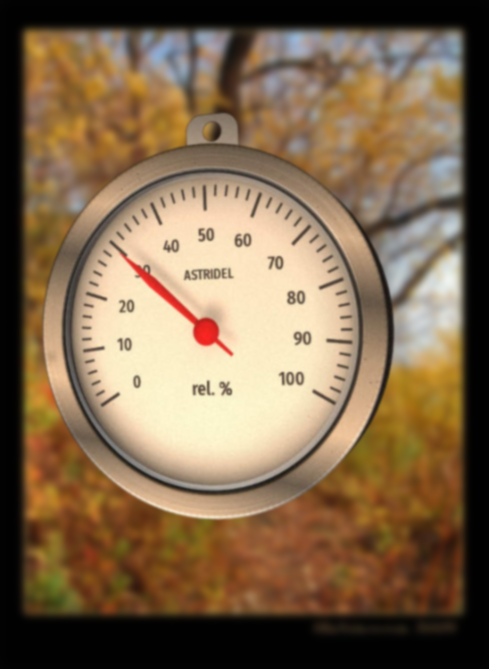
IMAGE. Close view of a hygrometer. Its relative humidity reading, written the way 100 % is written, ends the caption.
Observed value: 30 %
